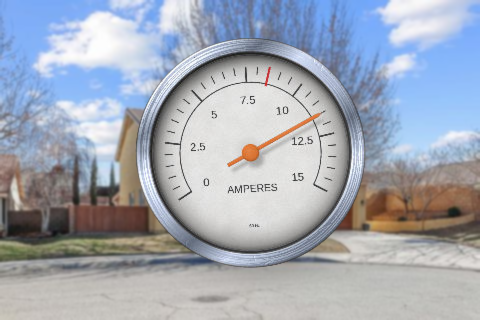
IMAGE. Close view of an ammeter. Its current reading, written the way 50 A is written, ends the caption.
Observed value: 11.5 A
